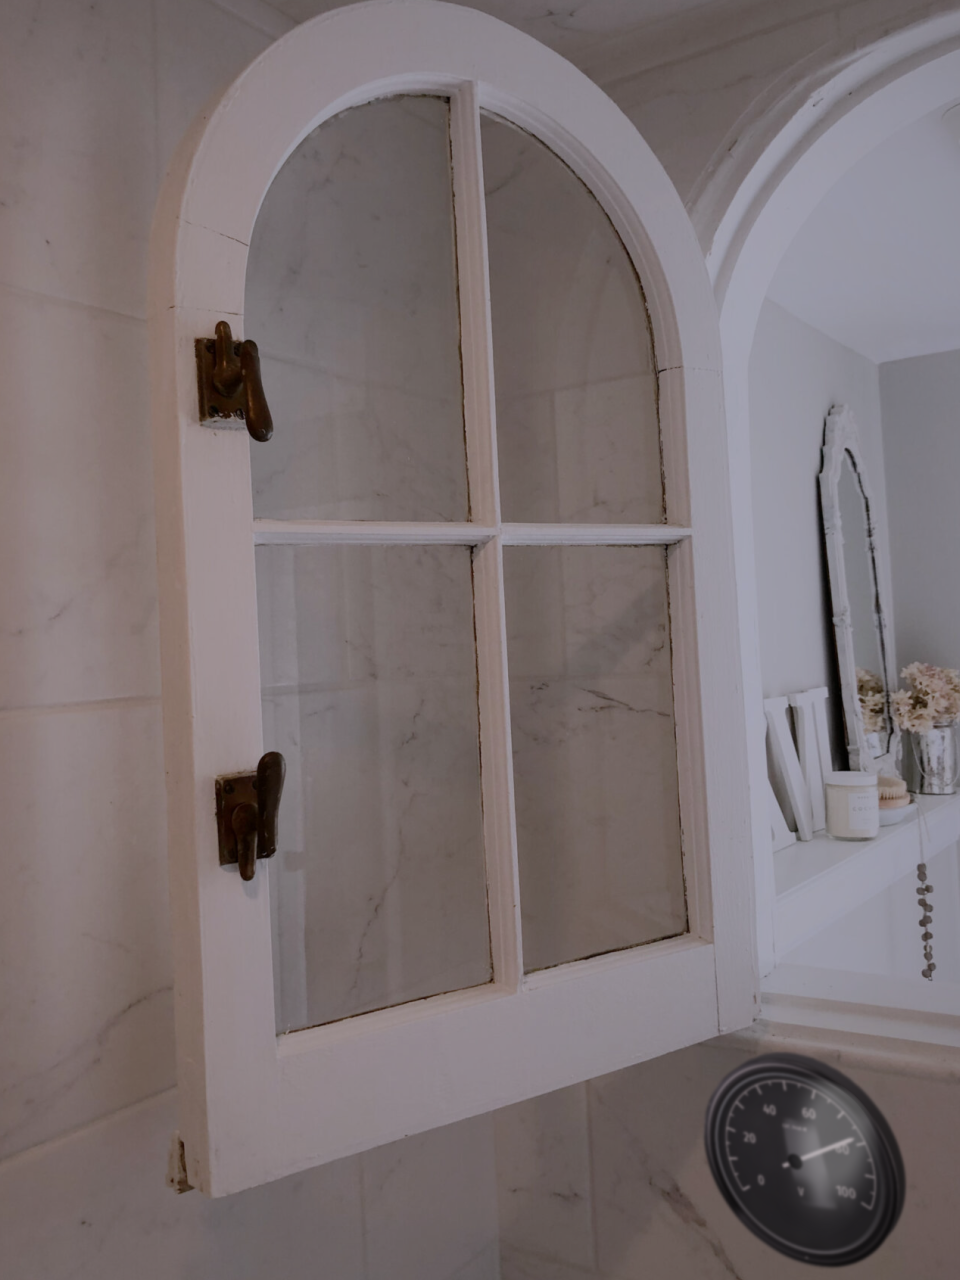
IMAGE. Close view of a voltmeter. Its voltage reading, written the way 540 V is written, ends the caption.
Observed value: 77.5 V
